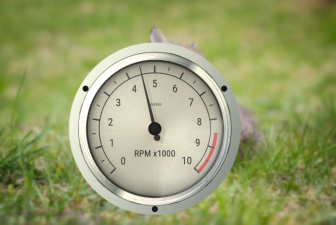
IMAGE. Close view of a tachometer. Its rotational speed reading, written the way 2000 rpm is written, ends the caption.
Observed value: 4500 rpm
